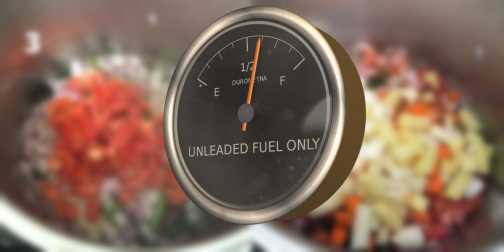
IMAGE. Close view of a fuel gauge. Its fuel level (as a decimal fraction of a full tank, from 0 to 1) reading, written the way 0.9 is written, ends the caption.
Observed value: 0.625
